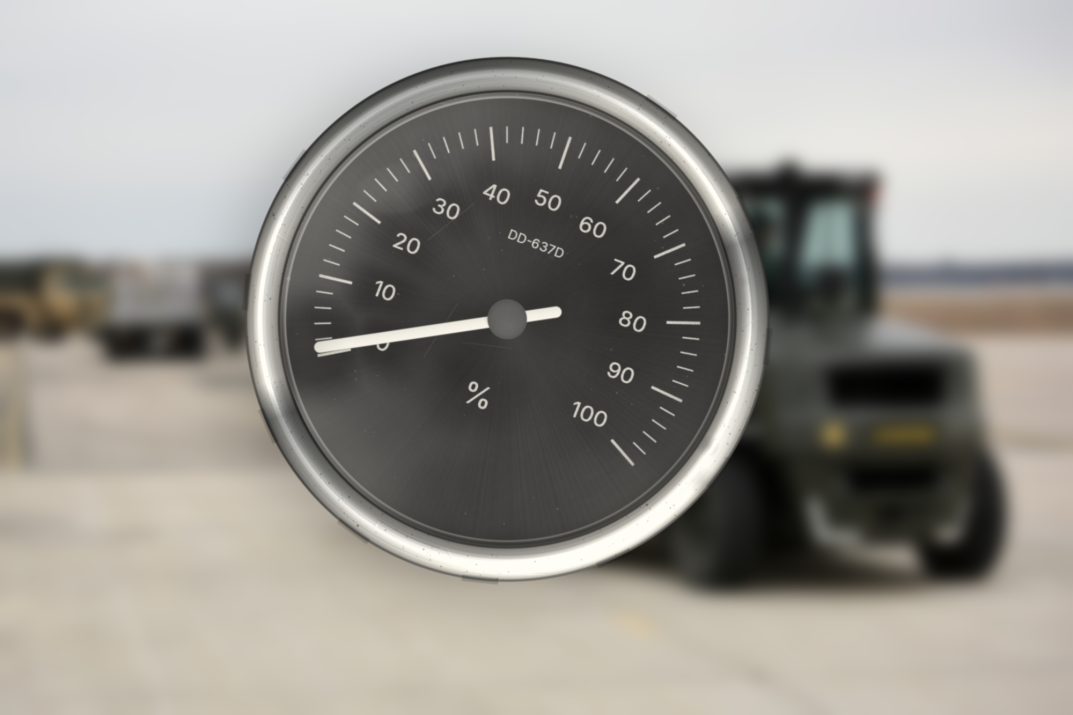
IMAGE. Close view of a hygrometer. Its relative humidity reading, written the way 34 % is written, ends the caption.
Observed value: 1 %
